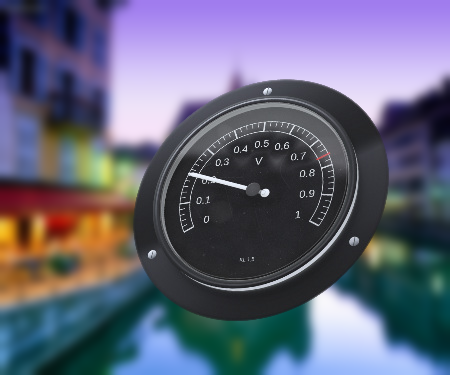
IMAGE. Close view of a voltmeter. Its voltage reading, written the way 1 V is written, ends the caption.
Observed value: 0.2 V
